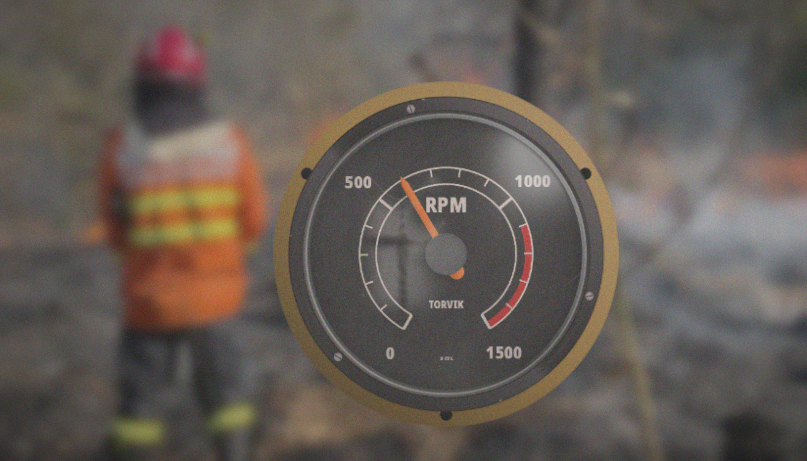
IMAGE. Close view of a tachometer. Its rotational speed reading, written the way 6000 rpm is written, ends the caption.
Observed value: 600 rpm
